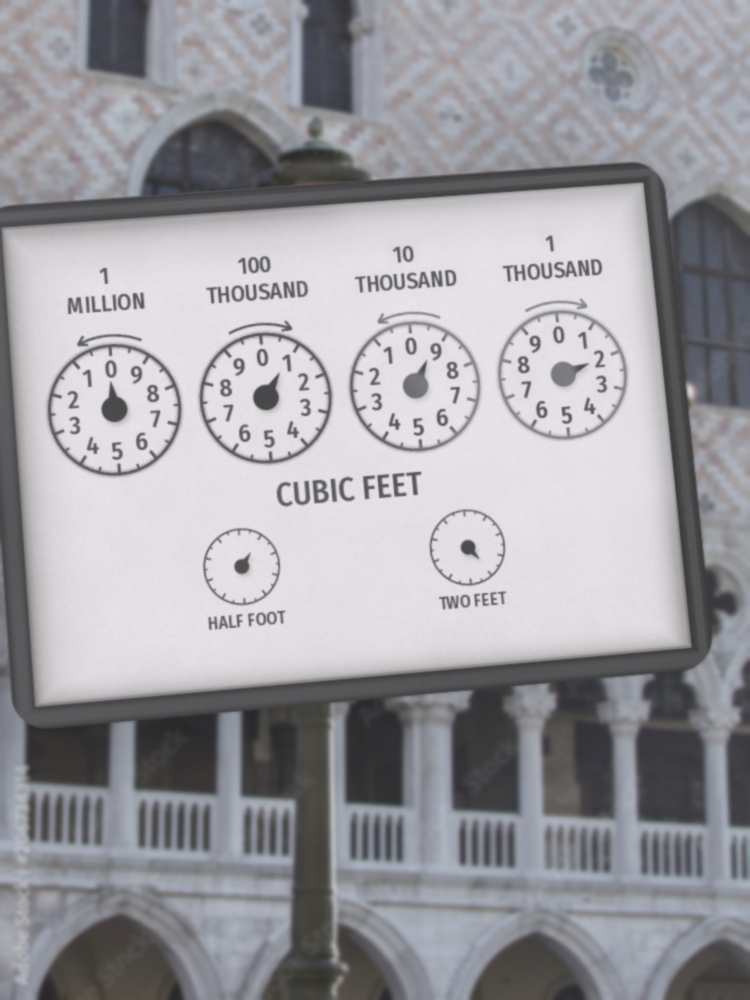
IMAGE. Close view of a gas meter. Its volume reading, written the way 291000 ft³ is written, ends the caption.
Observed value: 9200 ft³
